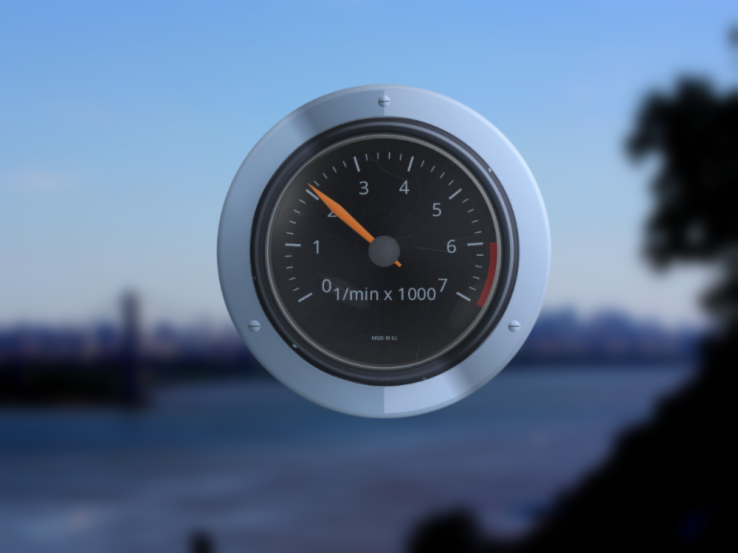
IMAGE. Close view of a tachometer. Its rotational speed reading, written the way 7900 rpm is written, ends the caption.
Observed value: 2100 rpm
